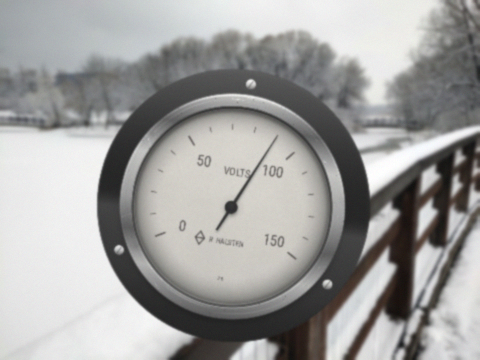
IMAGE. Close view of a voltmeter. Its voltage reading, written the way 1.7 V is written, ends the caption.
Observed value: 90 V
